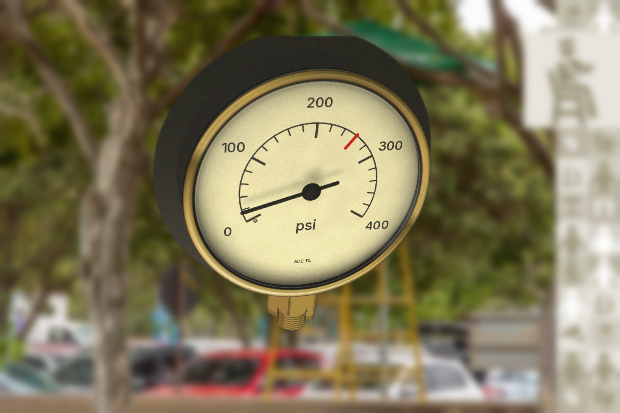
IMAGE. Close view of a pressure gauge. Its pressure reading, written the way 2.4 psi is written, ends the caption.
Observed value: 20 psi
